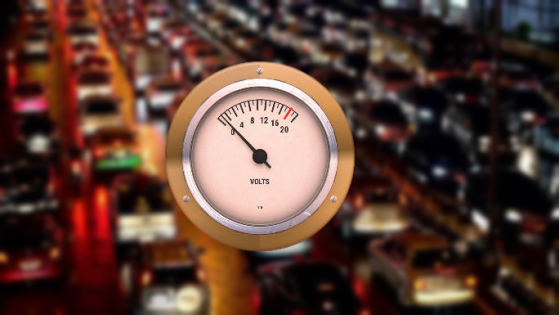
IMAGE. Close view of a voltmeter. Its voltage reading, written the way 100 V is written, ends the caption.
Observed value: 1 V
